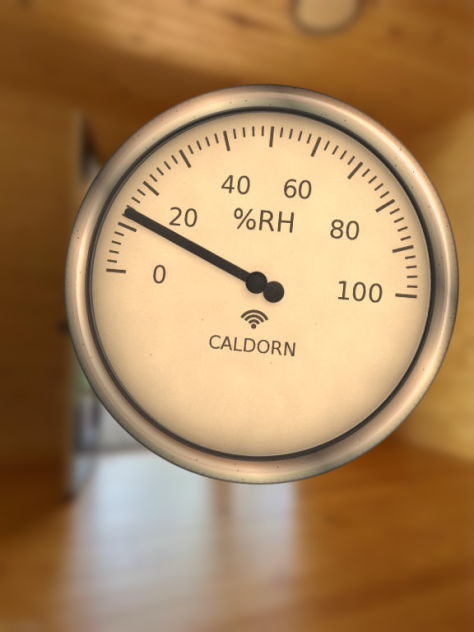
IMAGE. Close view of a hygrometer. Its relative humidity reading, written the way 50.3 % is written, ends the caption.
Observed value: 13 %
